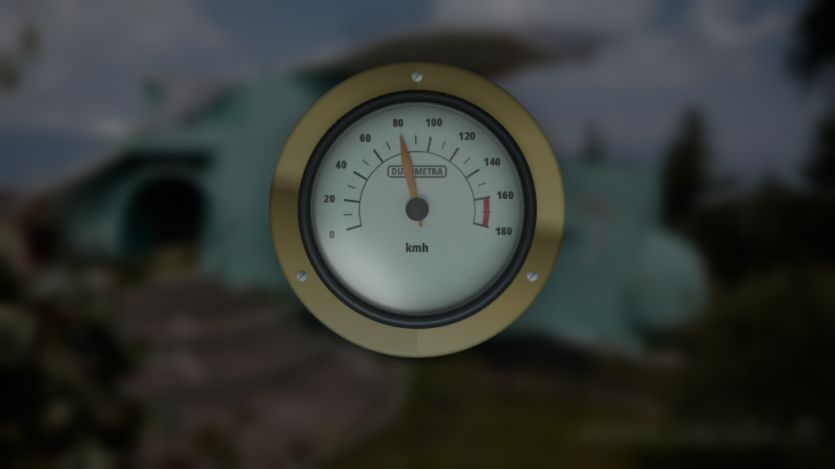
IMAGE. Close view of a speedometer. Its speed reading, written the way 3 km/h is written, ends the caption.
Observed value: 80 km/h
